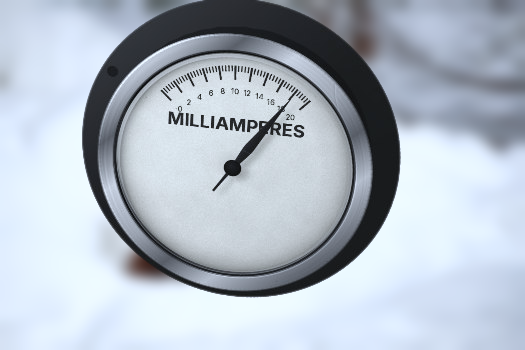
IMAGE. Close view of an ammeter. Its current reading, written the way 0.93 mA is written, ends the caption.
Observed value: 18 mA
